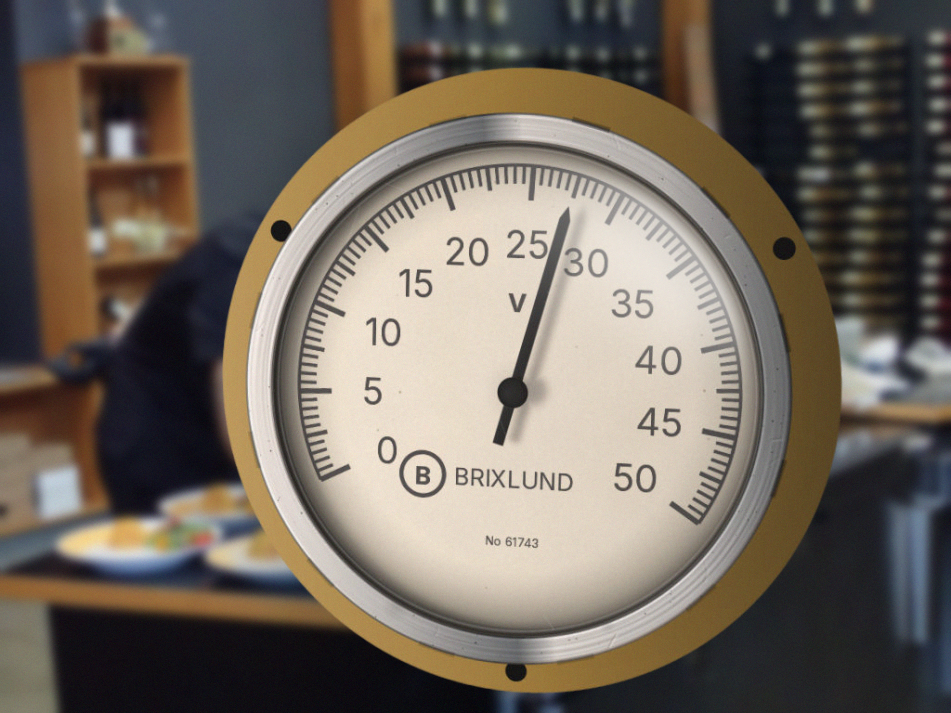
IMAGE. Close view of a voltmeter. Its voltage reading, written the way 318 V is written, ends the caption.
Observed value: 27.5 V
